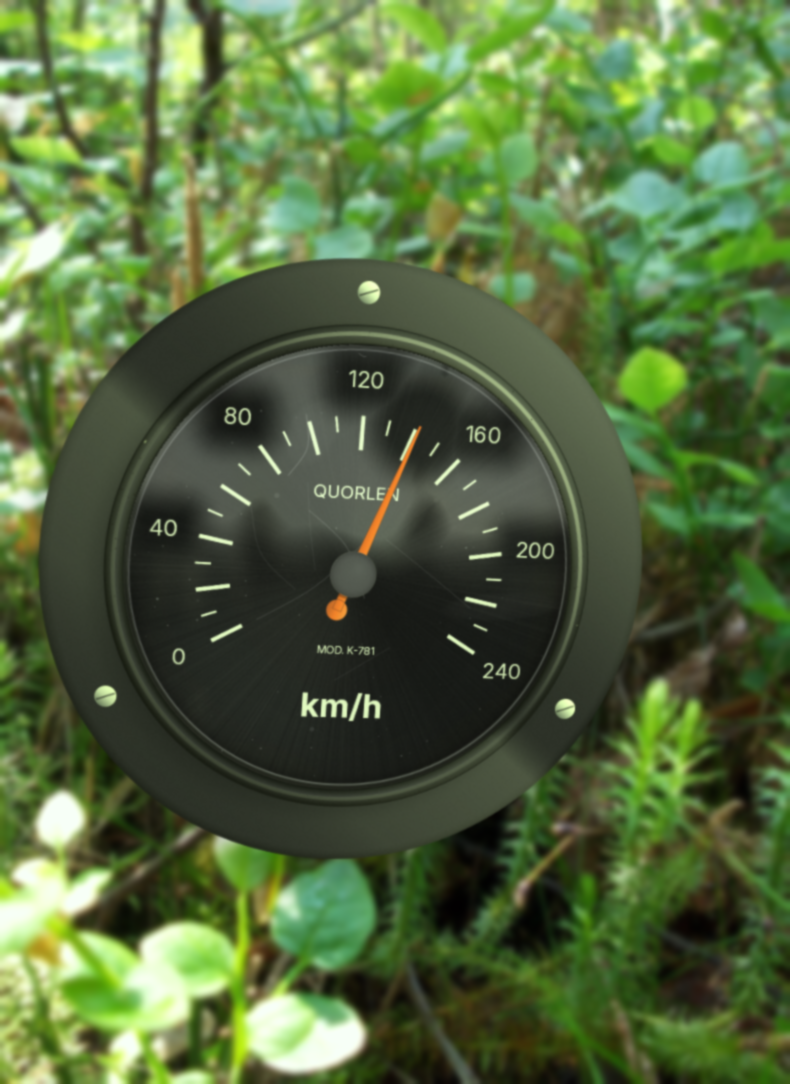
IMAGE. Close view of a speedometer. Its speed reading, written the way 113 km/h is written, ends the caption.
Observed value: 140 km/h
